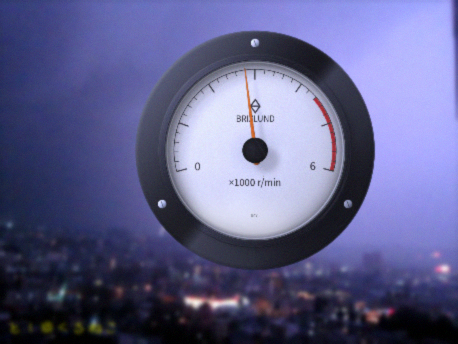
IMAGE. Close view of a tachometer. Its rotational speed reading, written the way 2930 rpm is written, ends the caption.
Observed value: 2800 rpm
